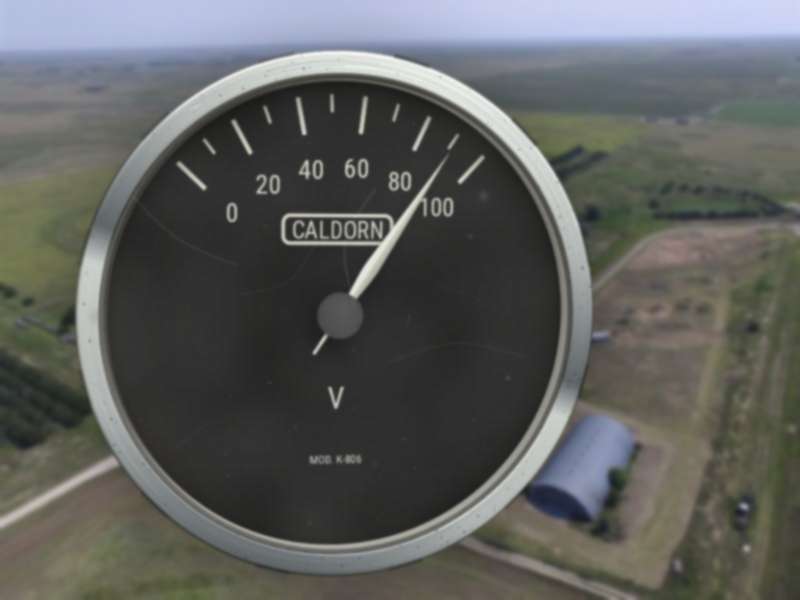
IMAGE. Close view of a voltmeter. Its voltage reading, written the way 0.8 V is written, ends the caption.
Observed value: 90 V
